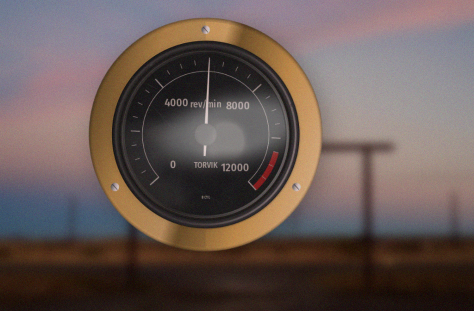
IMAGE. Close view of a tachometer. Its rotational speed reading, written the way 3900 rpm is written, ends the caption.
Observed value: 6000 rpm
